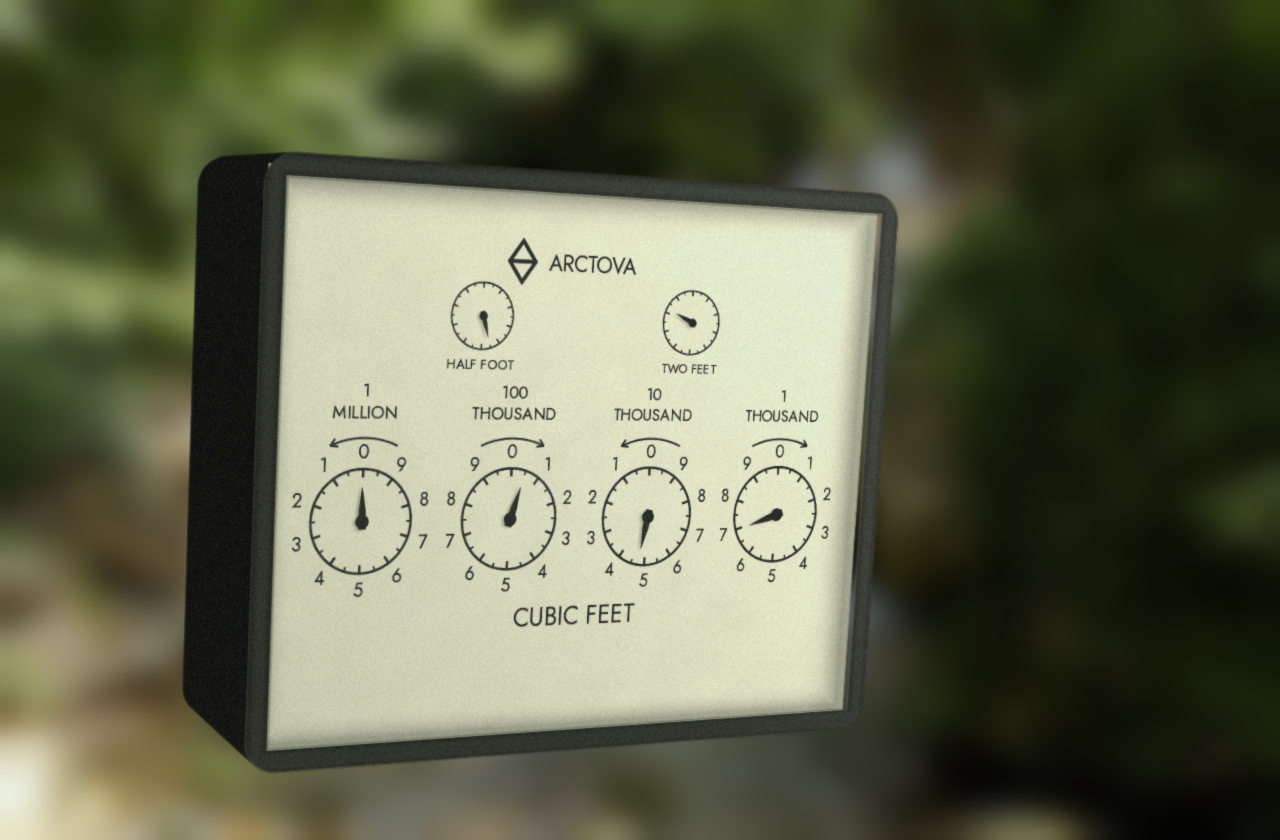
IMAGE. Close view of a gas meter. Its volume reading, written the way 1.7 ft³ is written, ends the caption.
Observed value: 4700 ft³
